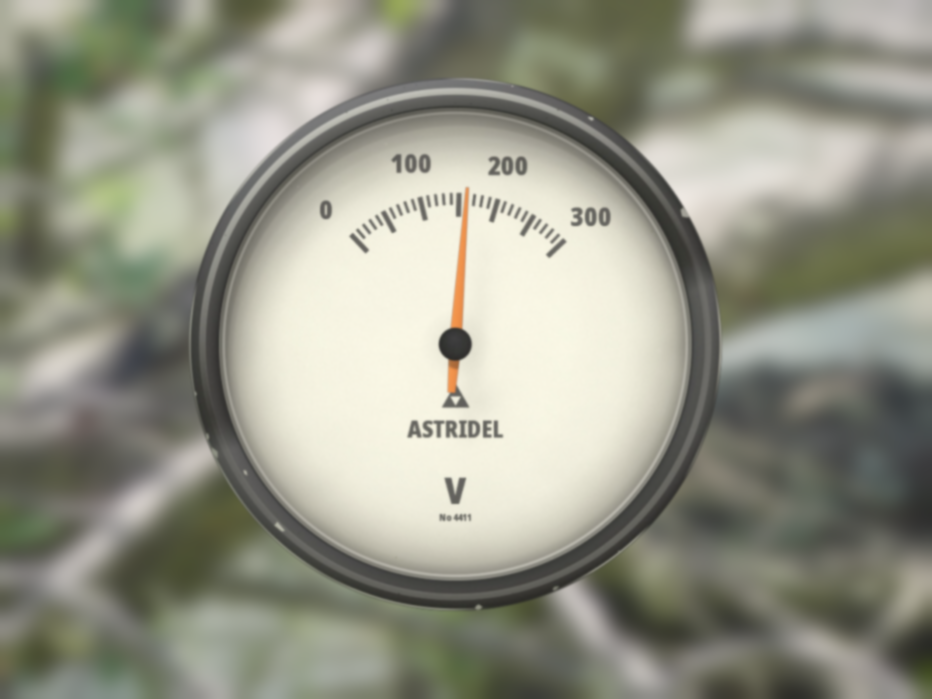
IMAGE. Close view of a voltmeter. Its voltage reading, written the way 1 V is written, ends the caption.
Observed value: 160 V
